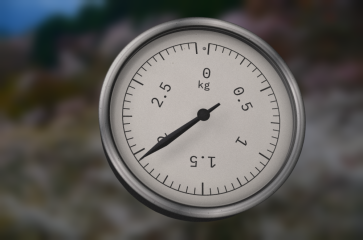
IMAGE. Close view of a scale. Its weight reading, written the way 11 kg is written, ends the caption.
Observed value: 1.95 kg
